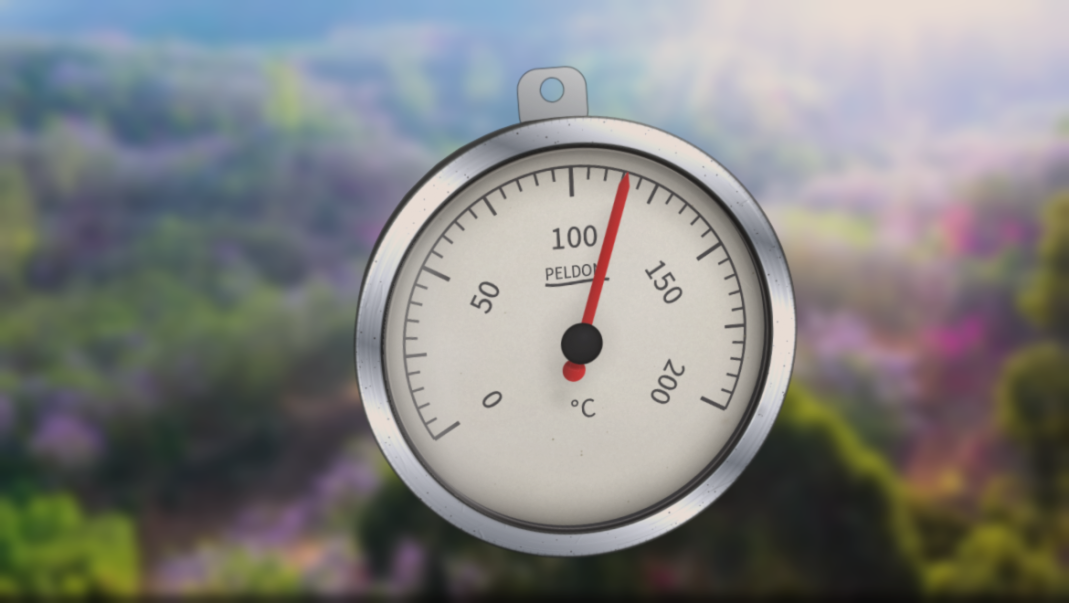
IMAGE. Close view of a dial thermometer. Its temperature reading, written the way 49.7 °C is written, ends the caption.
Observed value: 115 °C
